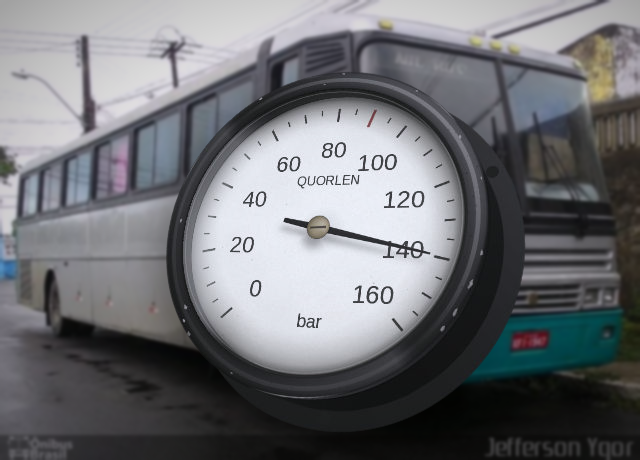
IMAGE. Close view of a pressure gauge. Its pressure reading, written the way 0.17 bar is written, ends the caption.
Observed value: 140 bar
